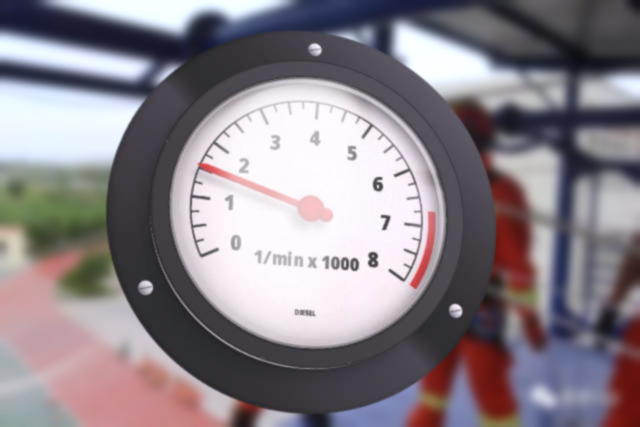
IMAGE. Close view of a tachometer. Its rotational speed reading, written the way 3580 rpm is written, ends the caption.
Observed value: 1500 rpm
